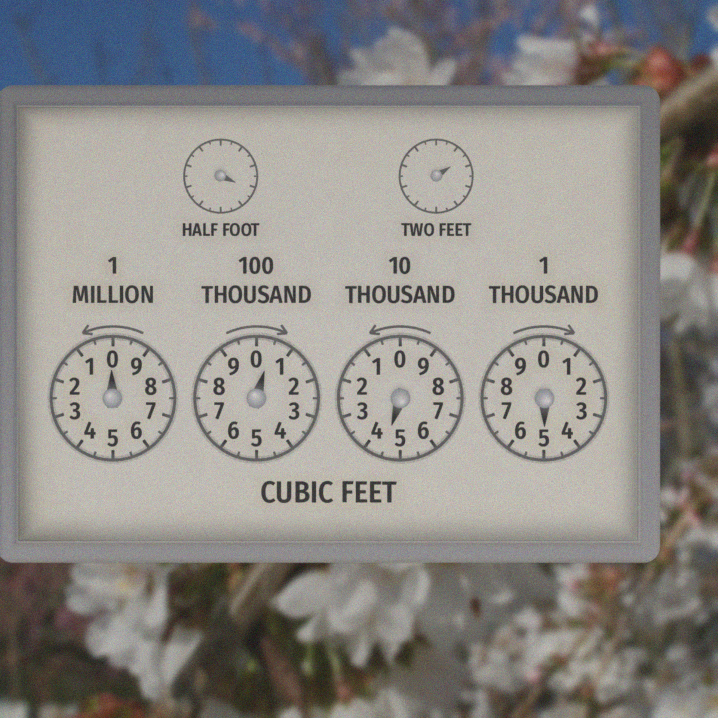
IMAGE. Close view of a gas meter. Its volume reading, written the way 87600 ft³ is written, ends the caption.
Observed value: 4500 ft³
